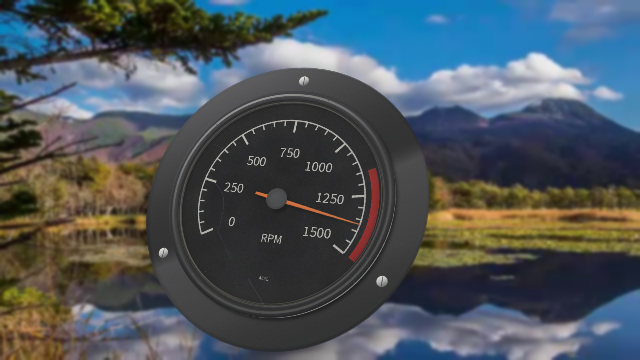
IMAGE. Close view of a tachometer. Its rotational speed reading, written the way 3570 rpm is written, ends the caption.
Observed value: 1375 rpm
